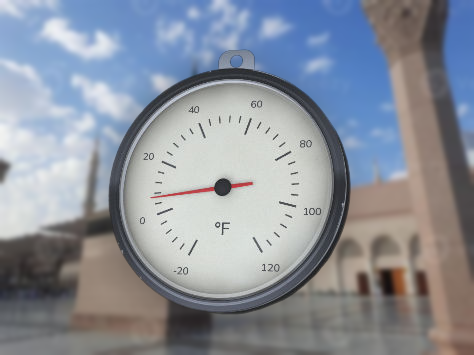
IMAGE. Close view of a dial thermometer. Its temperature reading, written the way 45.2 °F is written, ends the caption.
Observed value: 6 °F
